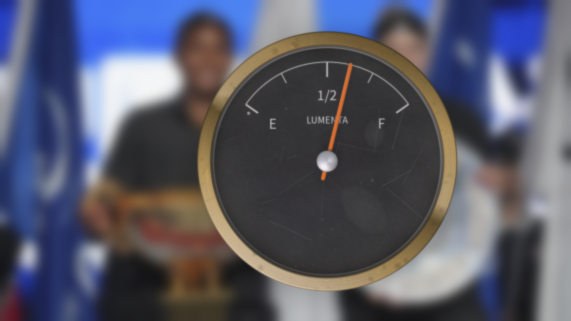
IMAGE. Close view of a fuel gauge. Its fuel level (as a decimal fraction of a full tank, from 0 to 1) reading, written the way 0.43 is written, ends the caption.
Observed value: 0.625
